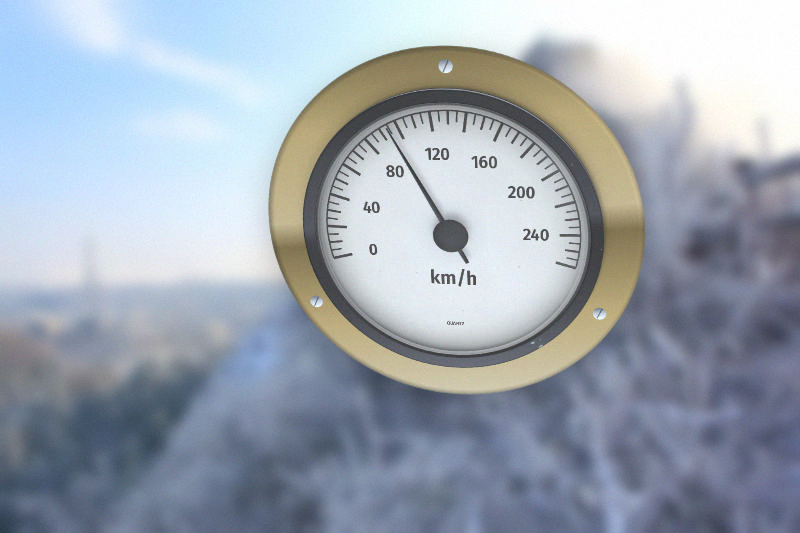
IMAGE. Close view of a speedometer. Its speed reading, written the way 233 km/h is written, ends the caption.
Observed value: 95 km/h
